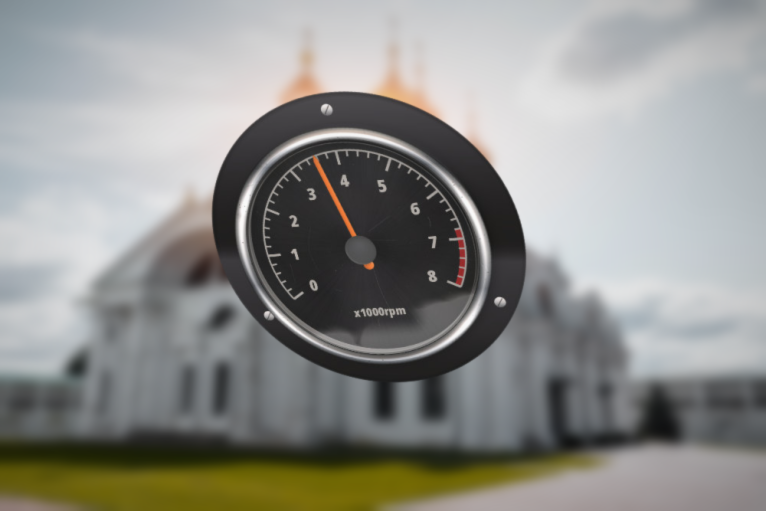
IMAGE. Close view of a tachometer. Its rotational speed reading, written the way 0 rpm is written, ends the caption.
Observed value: 3600 rpm
